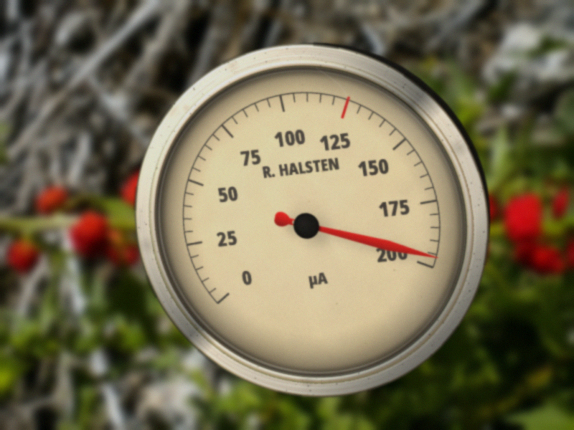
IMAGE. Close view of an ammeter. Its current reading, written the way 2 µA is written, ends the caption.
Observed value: 195 µA
